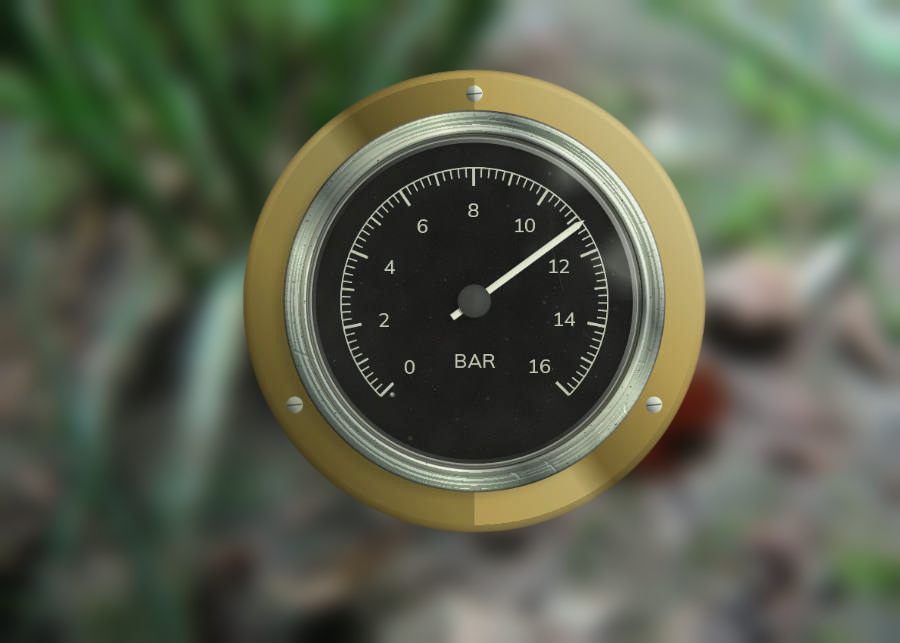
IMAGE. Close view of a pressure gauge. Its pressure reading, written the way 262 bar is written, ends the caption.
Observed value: 11.2 bar
